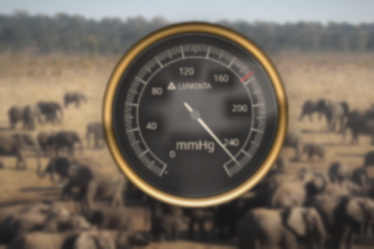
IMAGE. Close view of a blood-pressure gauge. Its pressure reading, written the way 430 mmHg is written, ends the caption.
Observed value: 250 mmHg
